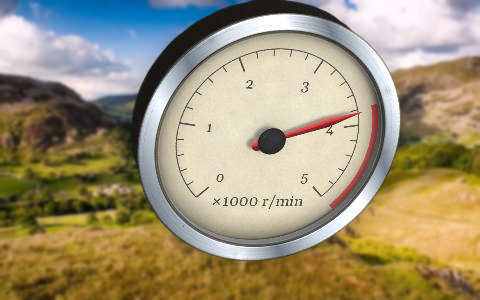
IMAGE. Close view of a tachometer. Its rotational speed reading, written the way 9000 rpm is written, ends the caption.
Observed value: 3800 rpm
